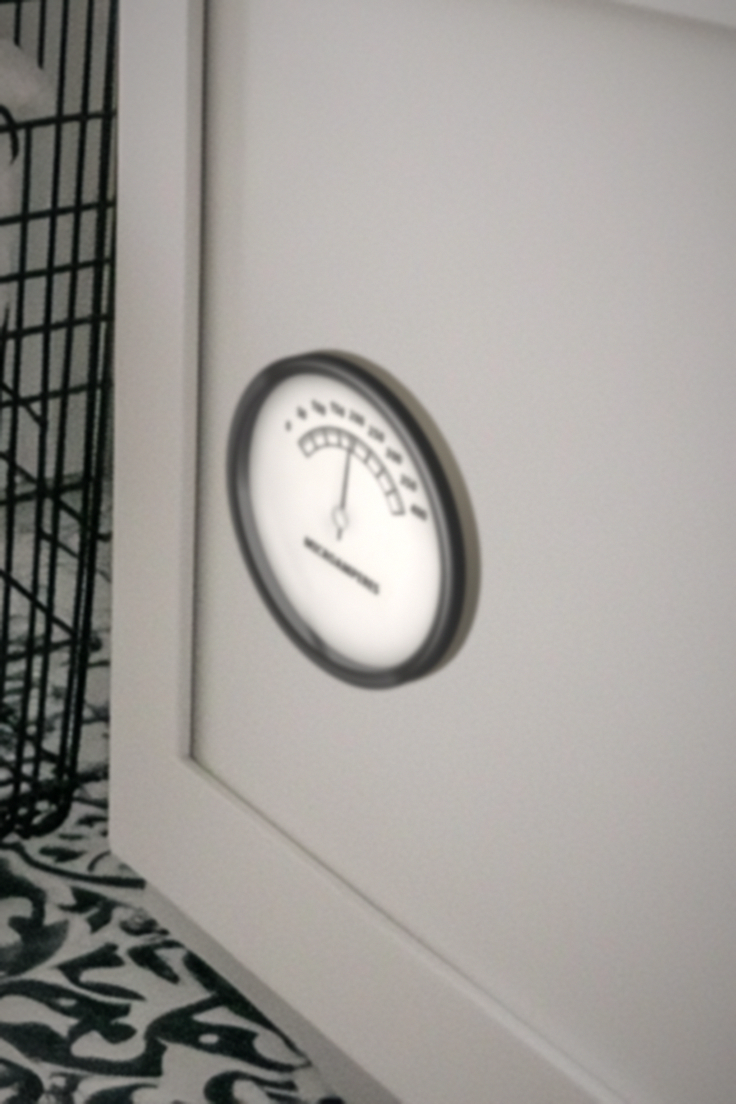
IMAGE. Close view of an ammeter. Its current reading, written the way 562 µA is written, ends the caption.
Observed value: 200 µA
